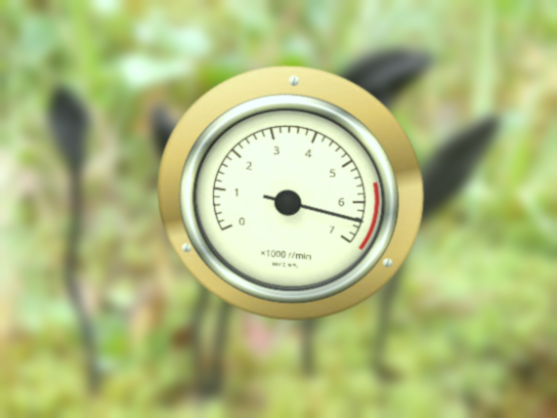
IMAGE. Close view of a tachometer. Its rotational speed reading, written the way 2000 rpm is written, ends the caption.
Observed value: 6400 rpm
